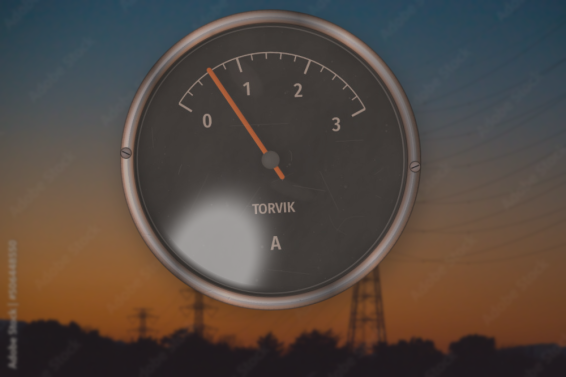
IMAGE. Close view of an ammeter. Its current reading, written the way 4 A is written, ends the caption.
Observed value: 0.6 A
